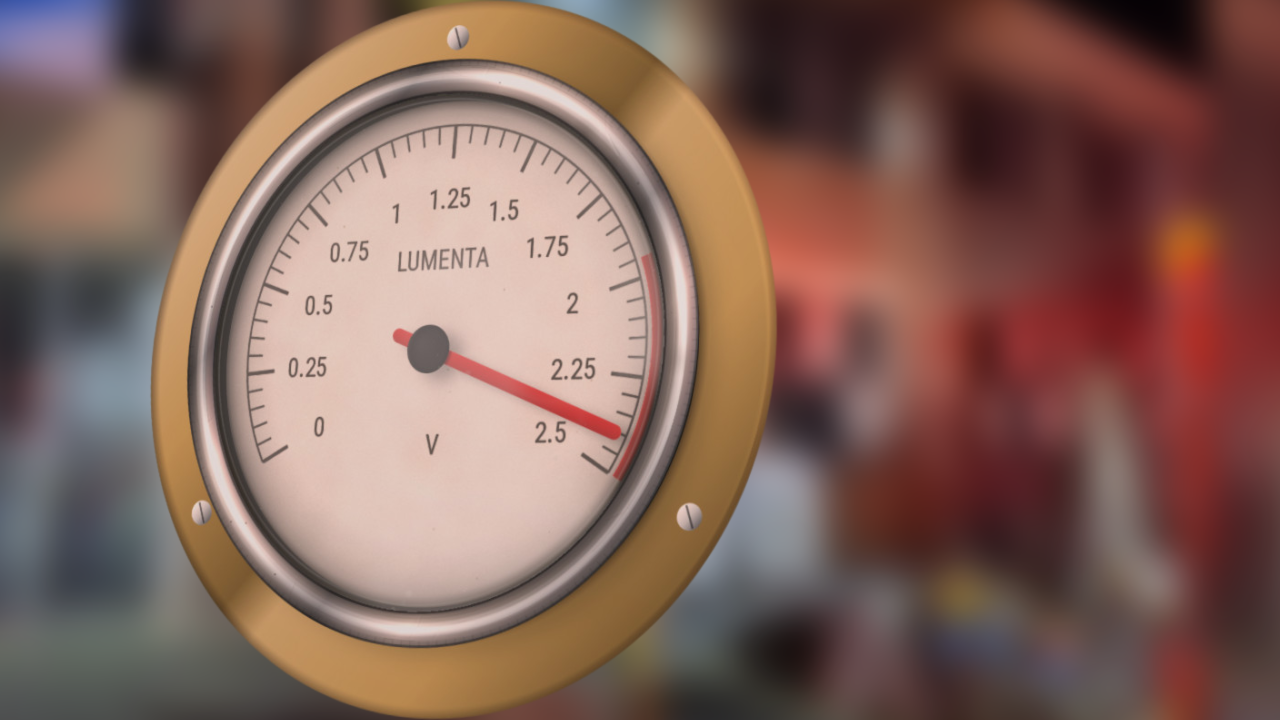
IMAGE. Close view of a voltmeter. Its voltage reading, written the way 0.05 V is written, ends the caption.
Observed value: 2.4 V
